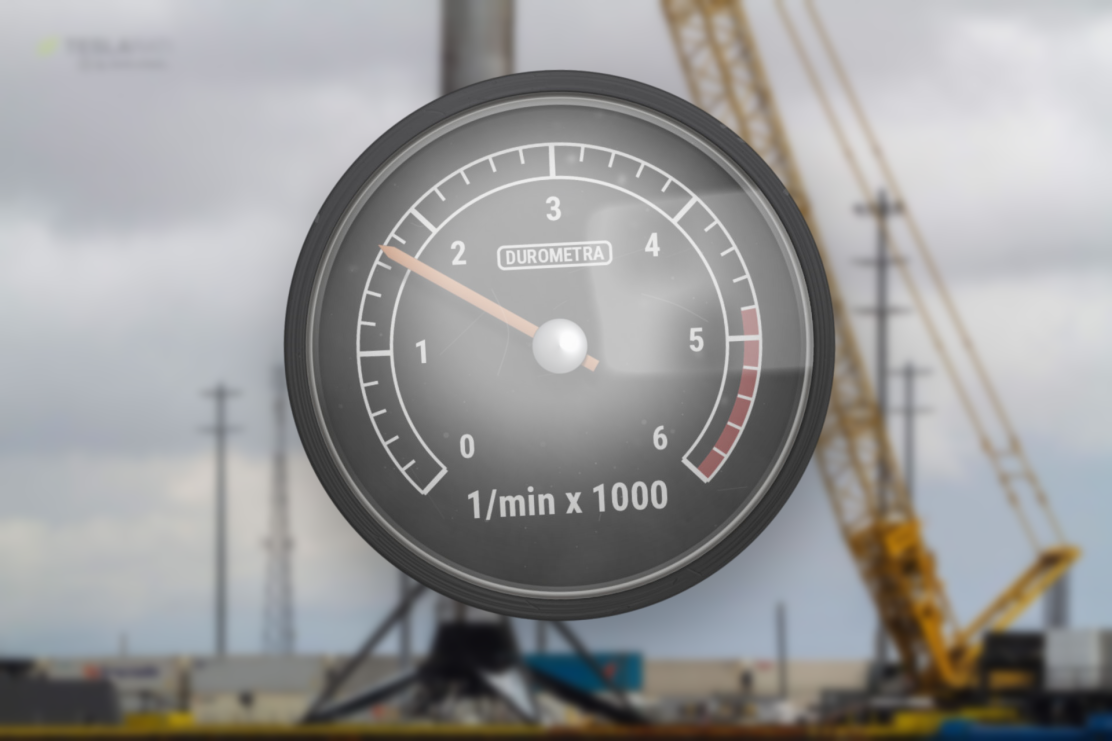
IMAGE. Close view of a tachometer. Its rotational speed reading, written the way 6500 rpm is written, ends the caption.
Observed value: 1700 rpm
